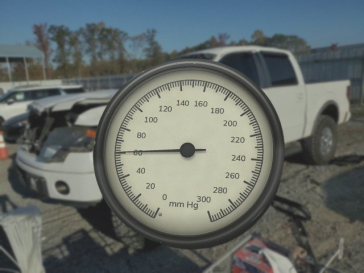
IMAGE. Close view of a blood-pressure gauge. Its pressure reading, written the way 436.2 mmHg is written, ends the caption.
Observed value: 60 mmHg
